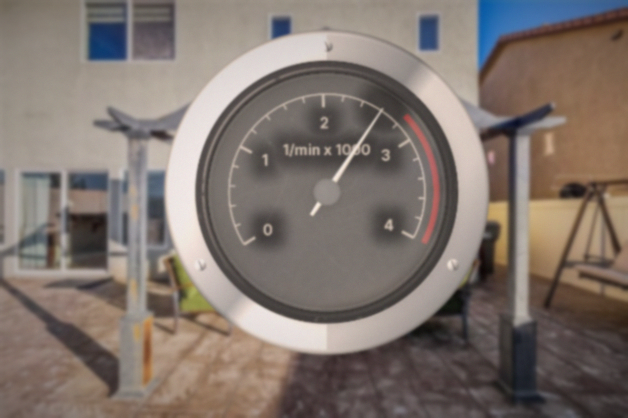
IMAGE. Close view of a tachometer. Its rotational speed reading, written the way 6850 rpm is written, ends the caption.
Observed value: 2600 rpm
